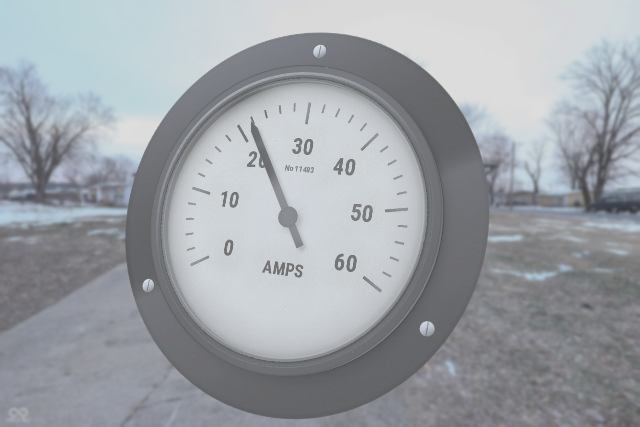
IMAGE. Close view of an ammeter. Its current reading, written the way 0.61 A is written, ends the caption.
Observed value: 22 A
